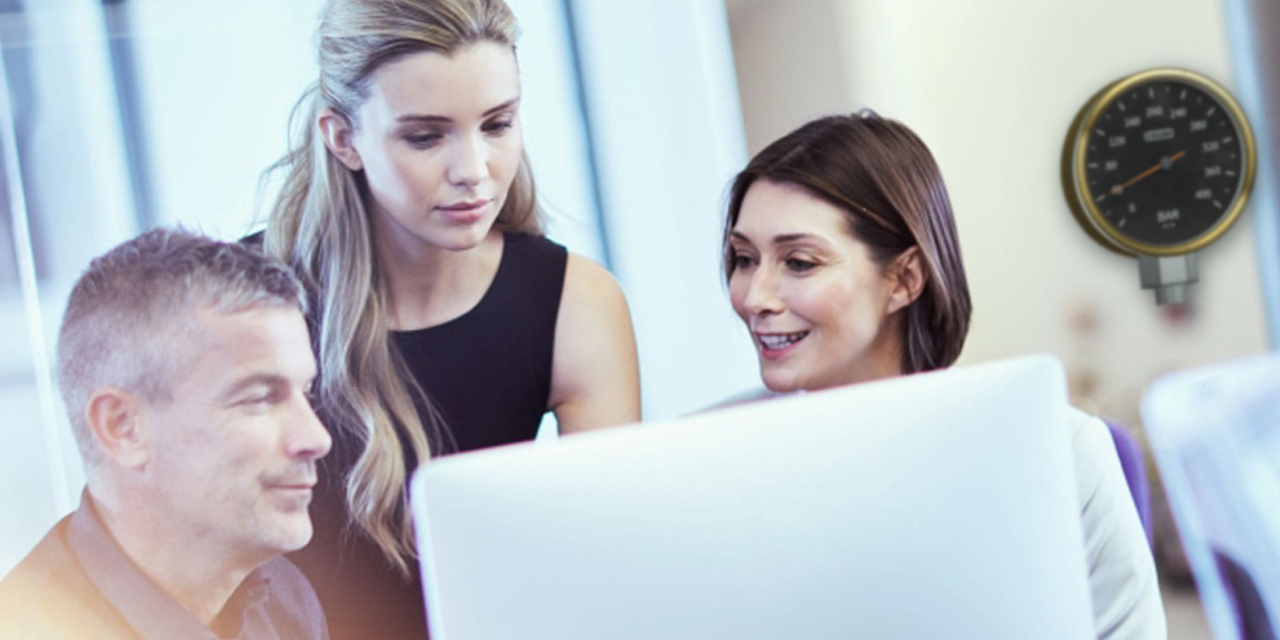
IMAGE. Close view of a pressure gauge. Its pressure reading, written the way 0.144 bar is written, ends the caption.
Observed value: 40 bar
